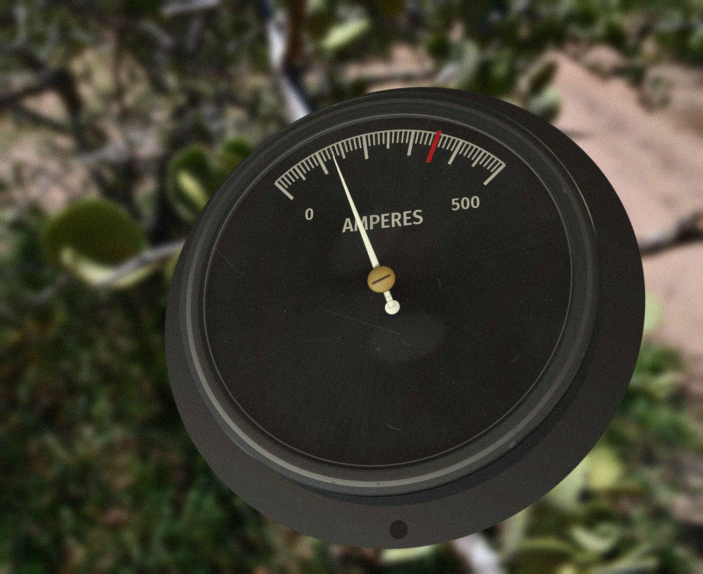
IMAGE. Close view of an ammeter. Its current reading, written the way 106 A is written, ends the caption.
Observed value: 130 A
